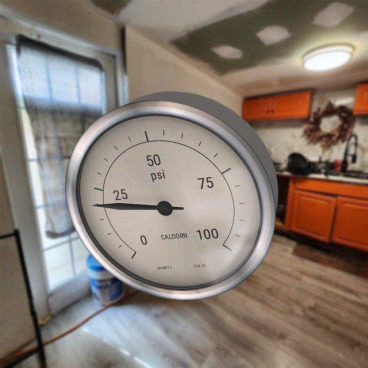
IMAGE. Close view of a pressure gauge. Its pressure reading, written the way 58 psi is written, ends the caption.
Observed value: 20 psi
